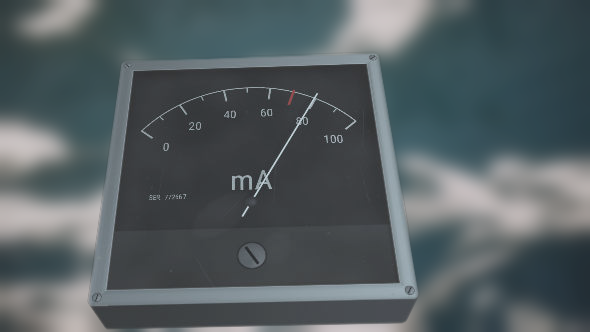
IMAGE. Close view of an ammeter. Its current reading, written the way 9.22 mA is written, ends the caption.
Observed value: 80 mA
